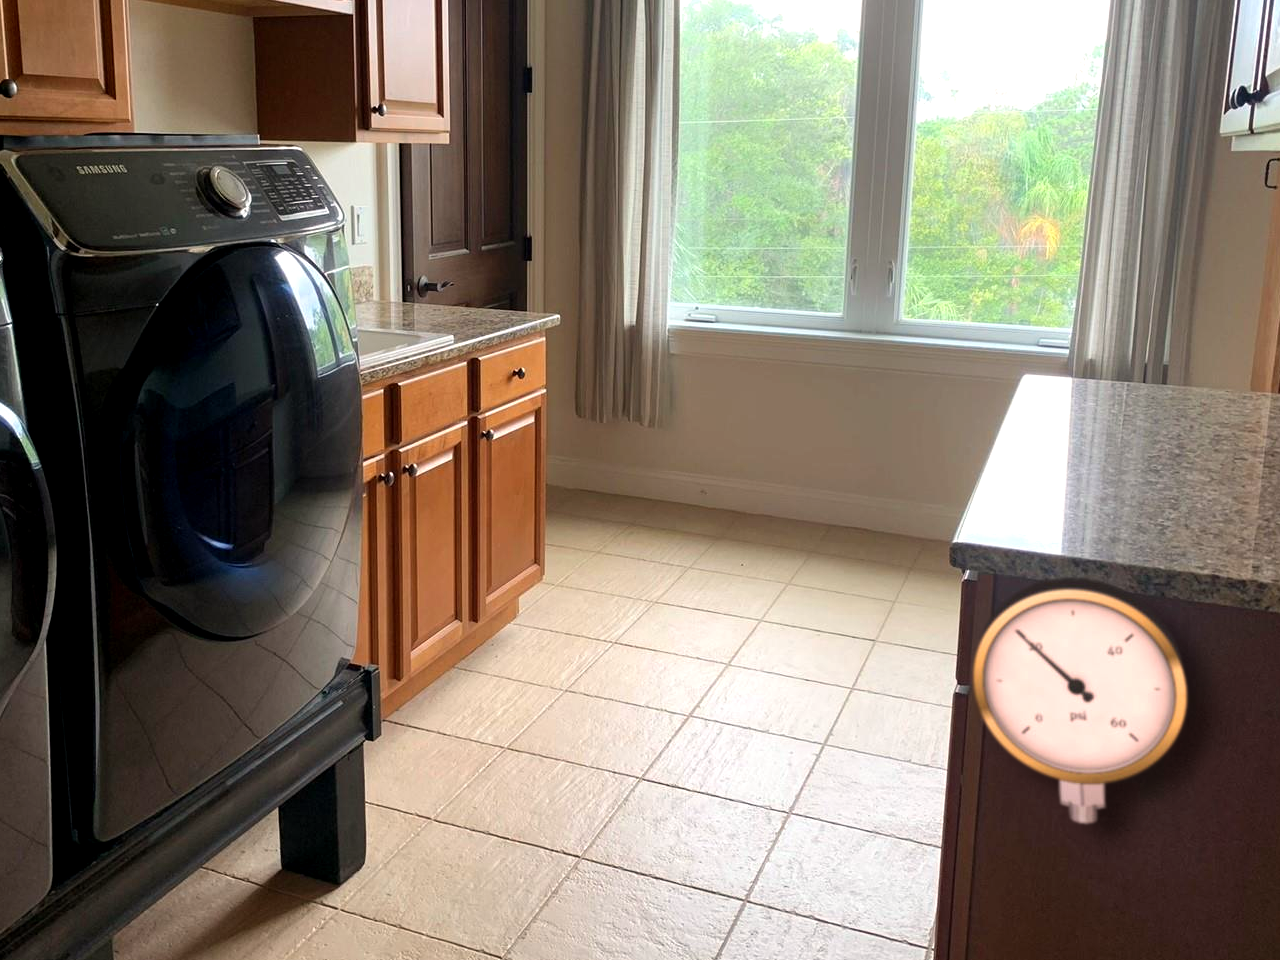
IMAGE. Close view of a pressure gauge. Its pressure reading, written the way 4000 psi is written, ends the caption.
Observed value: 20 psi
